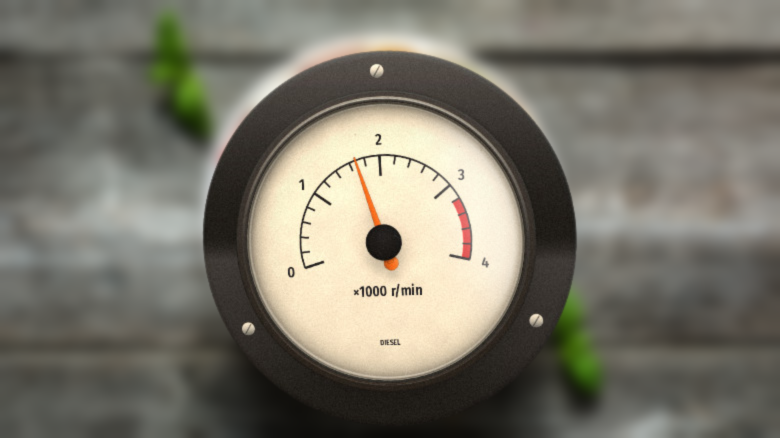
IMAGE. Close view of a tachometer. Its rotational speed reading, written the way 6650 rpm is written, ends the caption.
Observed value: 1700 rpm
